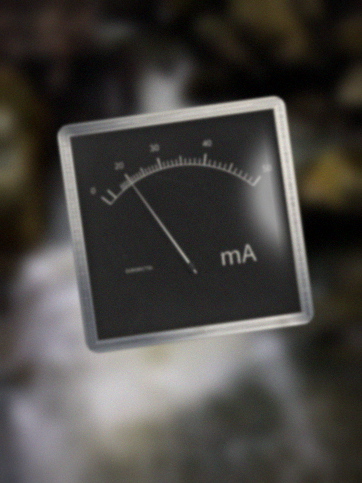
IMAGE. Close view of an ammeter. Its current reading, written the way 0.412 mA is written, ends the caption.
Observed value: 20 mA
